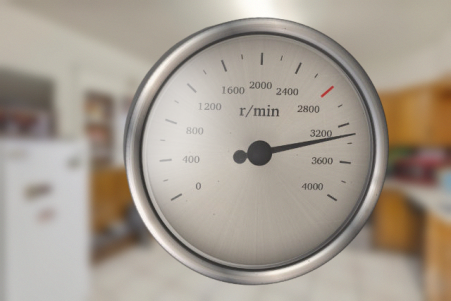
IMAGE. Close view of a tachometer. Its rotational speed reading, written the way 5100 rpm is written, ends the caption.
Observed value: 3300 rpm
